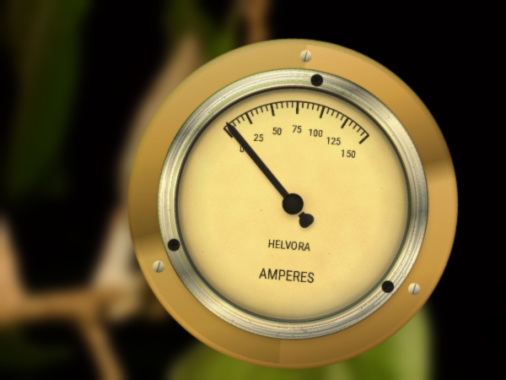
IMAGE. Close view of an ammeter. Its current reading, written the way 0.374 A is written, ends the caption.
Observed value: 5 A
